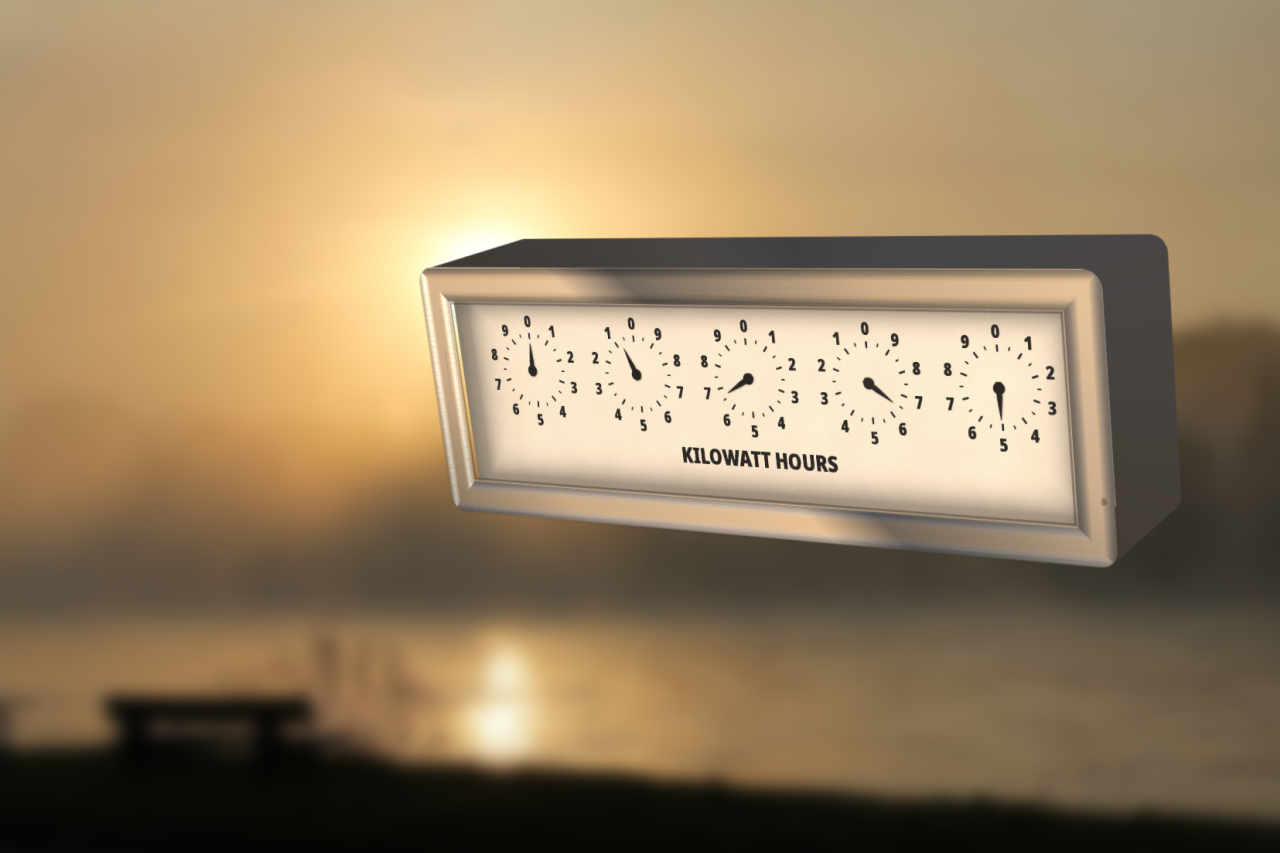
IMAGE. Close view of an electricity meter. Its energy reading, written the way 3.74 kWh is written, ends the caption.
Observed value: 665 kWh
